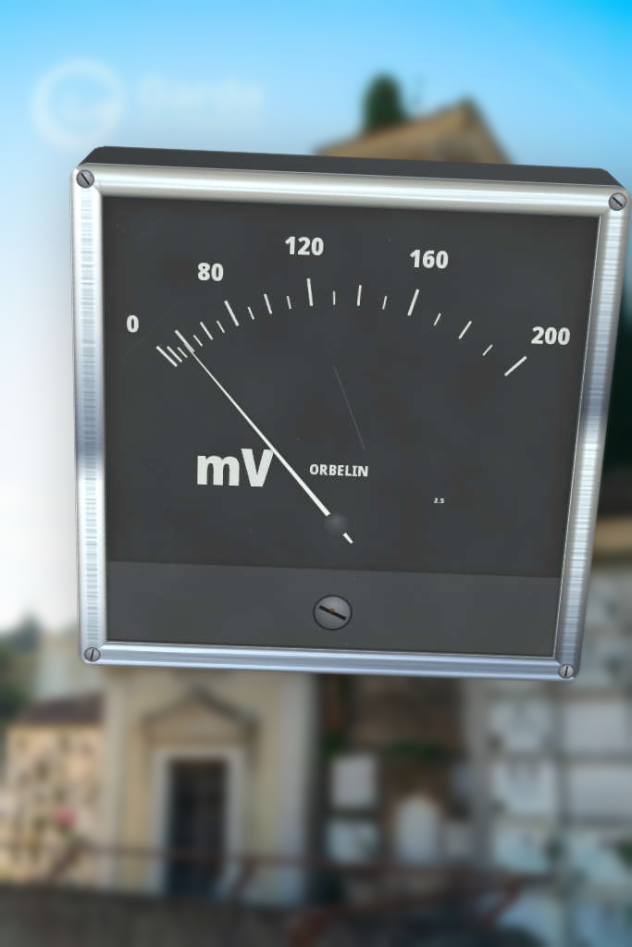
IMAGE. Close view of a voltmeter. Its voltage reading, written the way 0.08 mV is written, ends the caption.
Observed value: 40 mV
